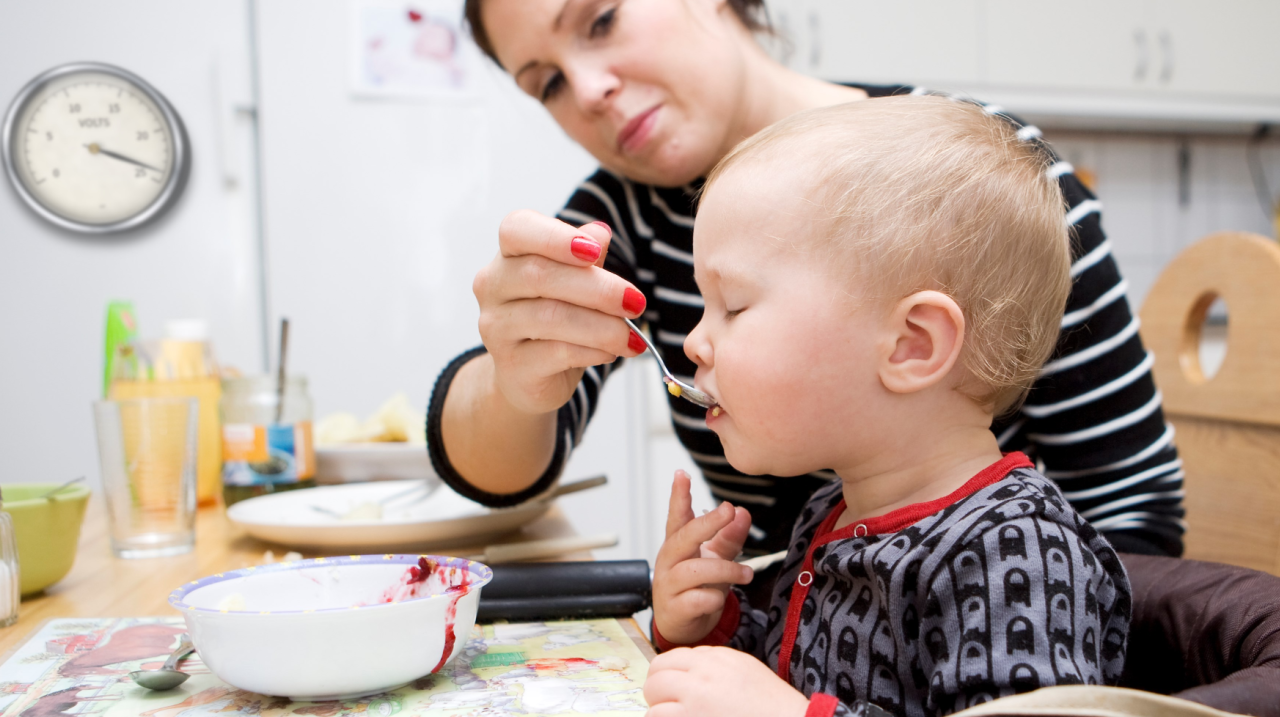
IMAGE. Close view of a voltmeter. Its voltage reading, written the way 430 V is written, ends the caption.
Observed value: 24 V
